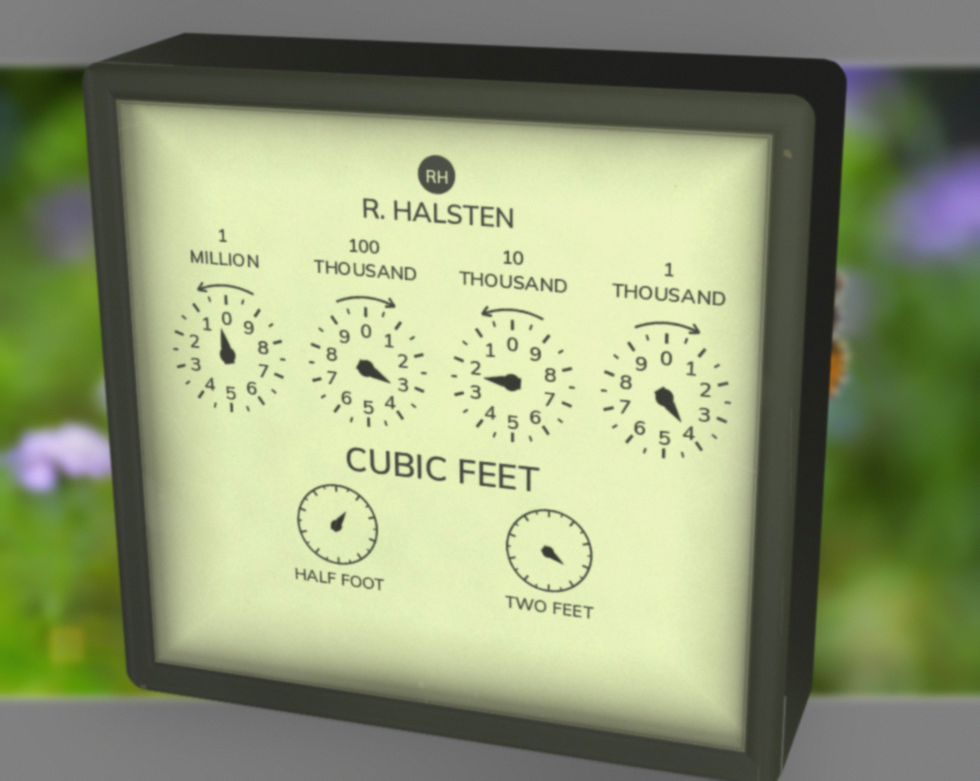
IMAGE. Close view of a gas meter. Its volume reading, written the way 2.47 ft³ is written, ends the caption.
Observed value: 32400 ft³
